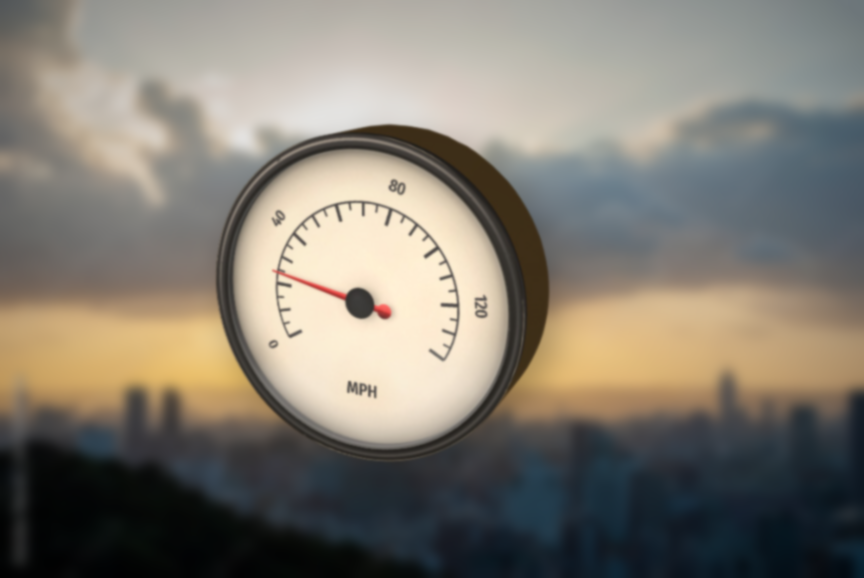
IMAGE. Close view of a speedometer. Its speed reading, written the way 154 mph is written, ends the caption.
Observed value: 25 mph
